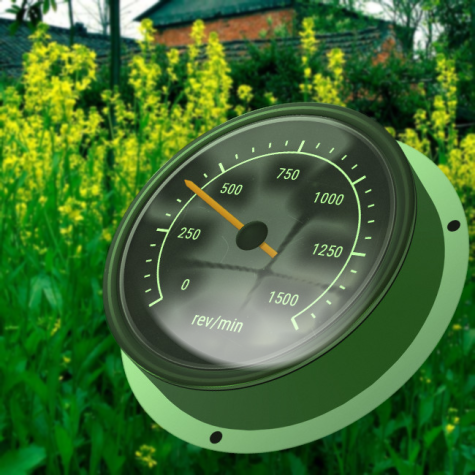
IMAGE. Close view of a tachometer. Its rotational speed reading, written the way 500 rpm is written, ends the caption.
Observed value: 400 rpm
